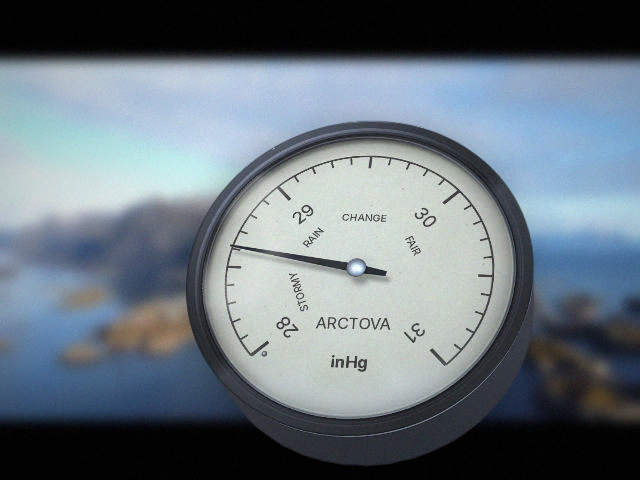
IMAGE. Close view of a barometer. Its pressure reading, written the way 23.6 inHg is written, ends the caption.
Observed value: 28.6 inHg
